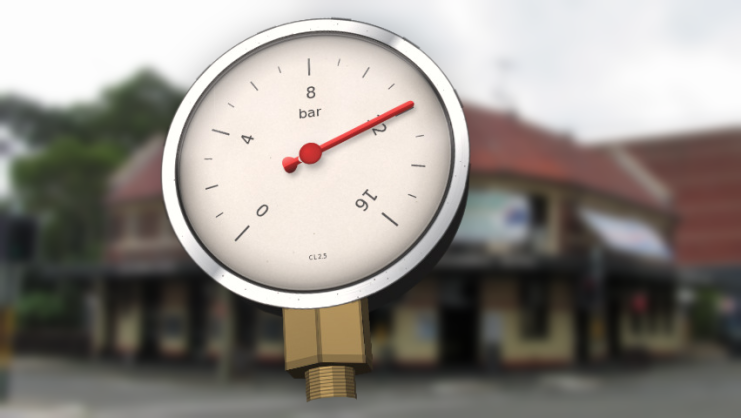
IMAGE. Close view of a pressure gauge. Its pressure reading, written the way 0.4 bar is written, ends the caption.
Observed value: 12 bar
